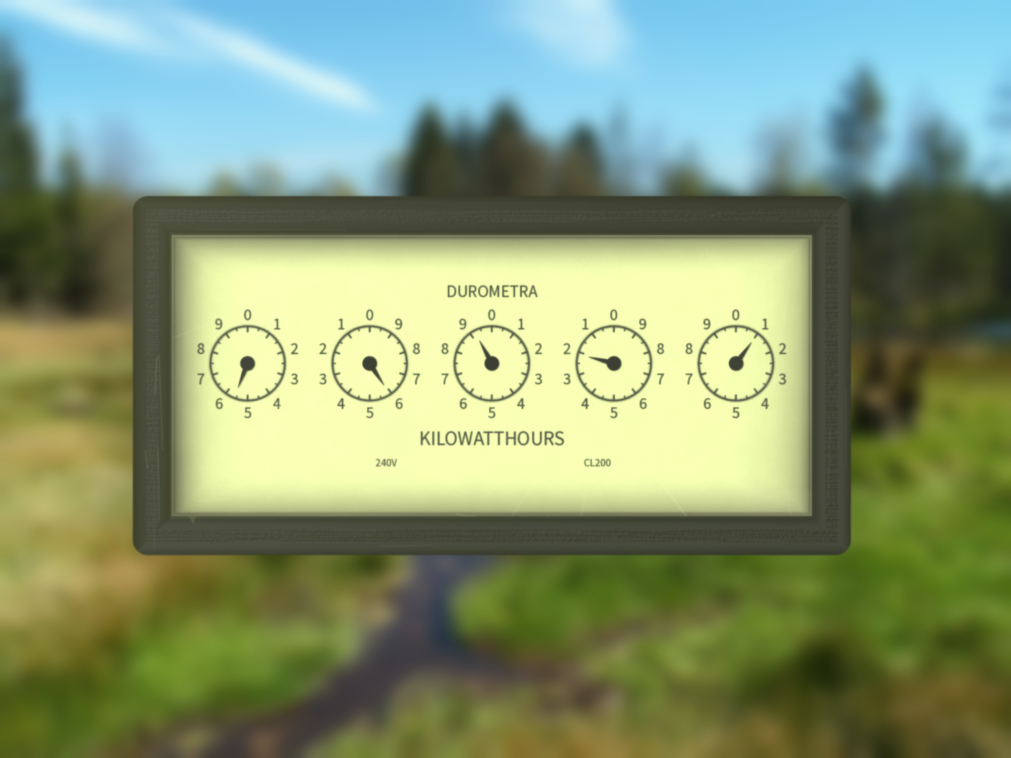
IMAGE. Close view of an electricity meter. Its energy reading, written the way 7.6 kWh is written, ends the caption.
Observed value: 55921 kWh
